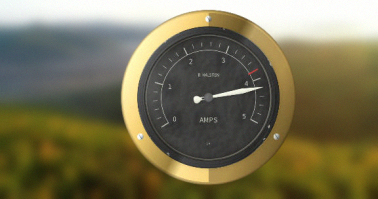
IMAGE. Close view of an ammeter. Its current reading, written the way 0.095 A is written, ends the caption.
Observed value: 4.2 A
